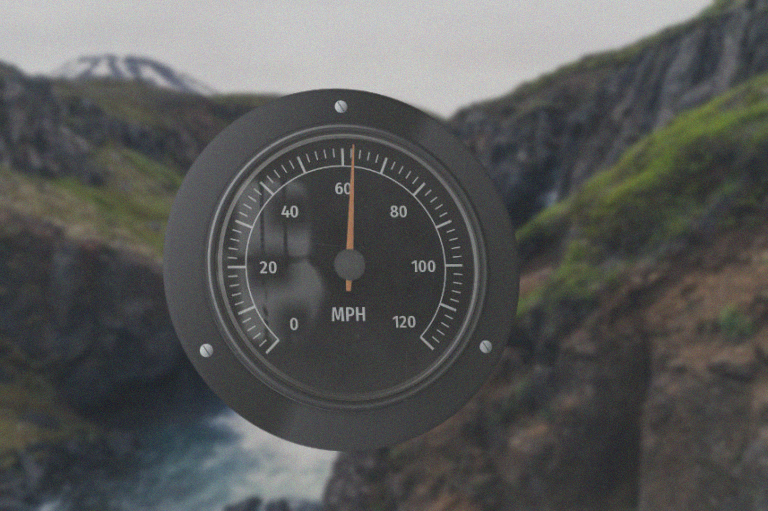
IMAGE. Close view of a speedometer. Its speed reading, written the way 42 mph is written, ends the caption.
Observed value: 62 mph
